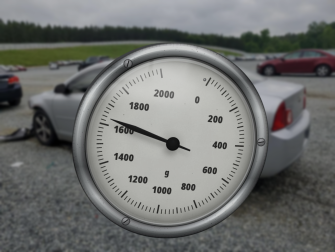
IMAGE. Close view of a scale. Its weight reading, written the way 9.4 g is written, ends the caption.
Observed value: 1640 g
